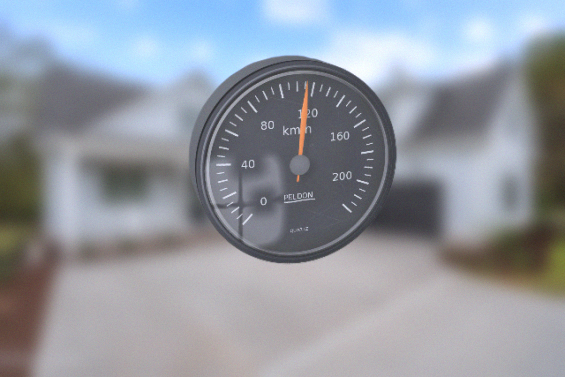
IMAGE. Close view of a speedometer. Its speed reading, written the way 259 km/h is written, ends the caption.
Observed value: 115 km/h
